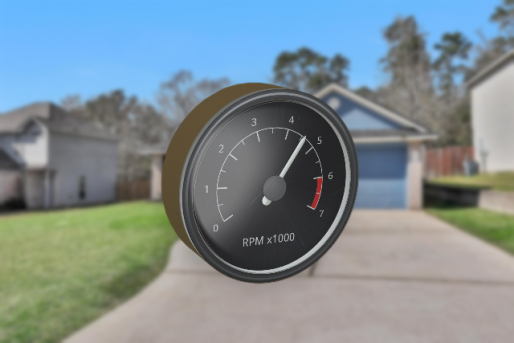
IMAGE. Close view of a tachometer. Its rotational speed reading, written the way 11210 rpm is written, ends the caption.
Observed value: 4500 rpm
